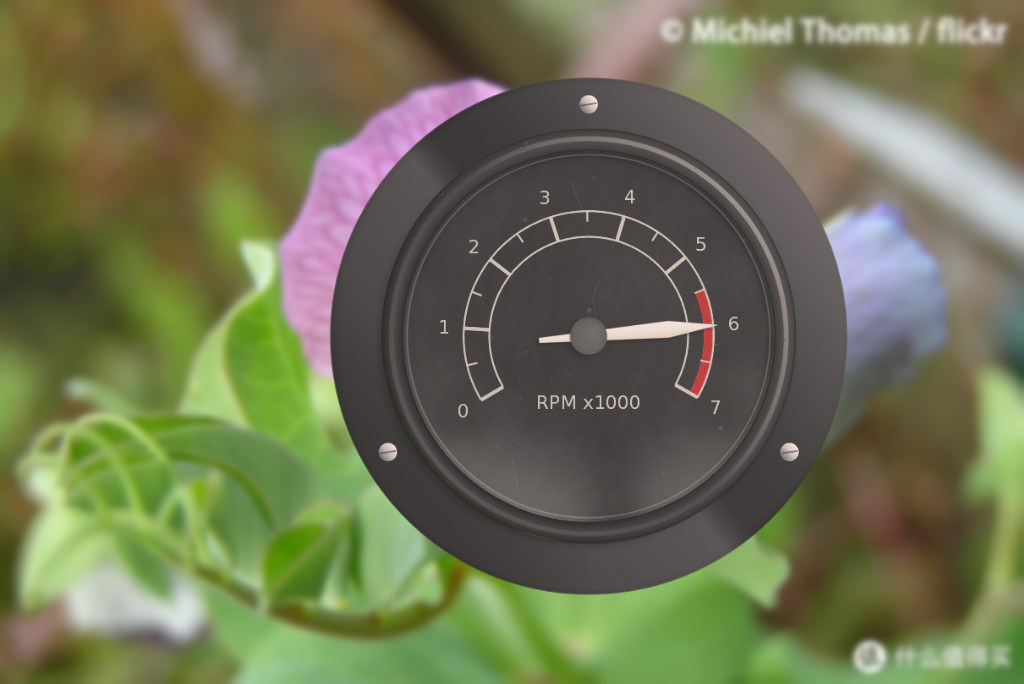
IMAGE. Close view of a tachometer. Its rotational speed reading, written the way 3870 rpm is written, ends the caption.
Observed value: 6000 rpm
